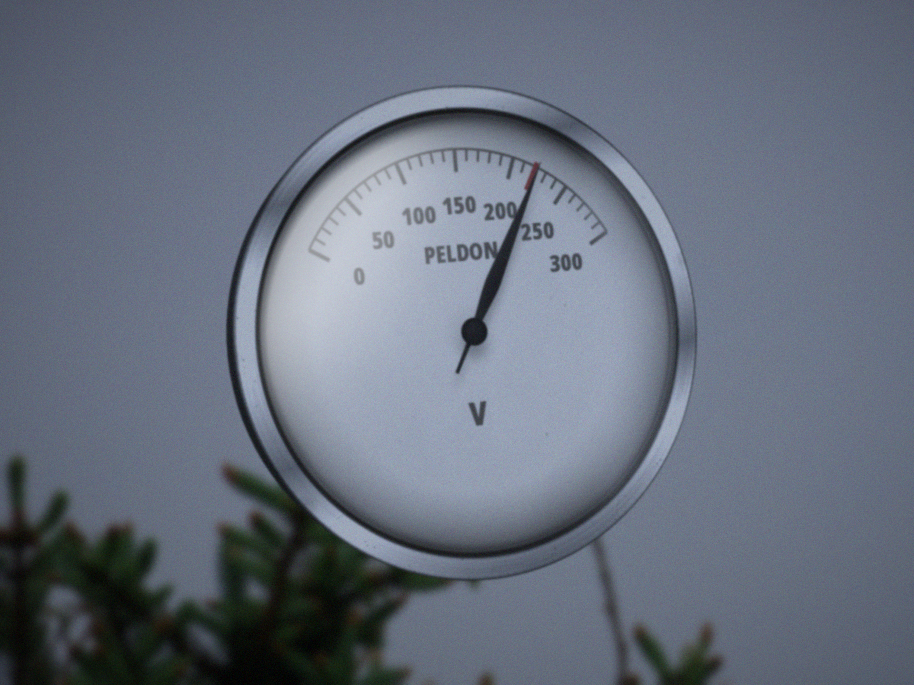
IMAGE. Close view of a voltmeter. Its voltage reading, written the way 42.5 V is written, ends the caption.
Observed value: 220 V
